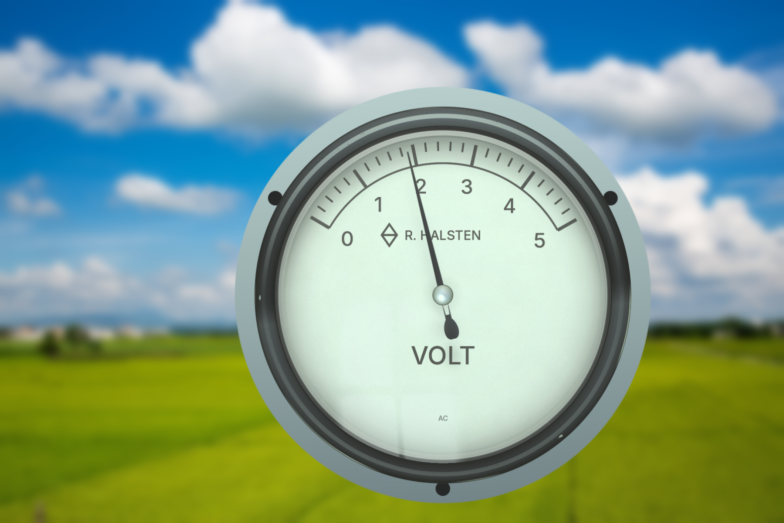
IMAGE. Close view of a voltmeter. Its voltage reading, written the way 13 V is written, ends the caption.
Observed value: 1.9 V
